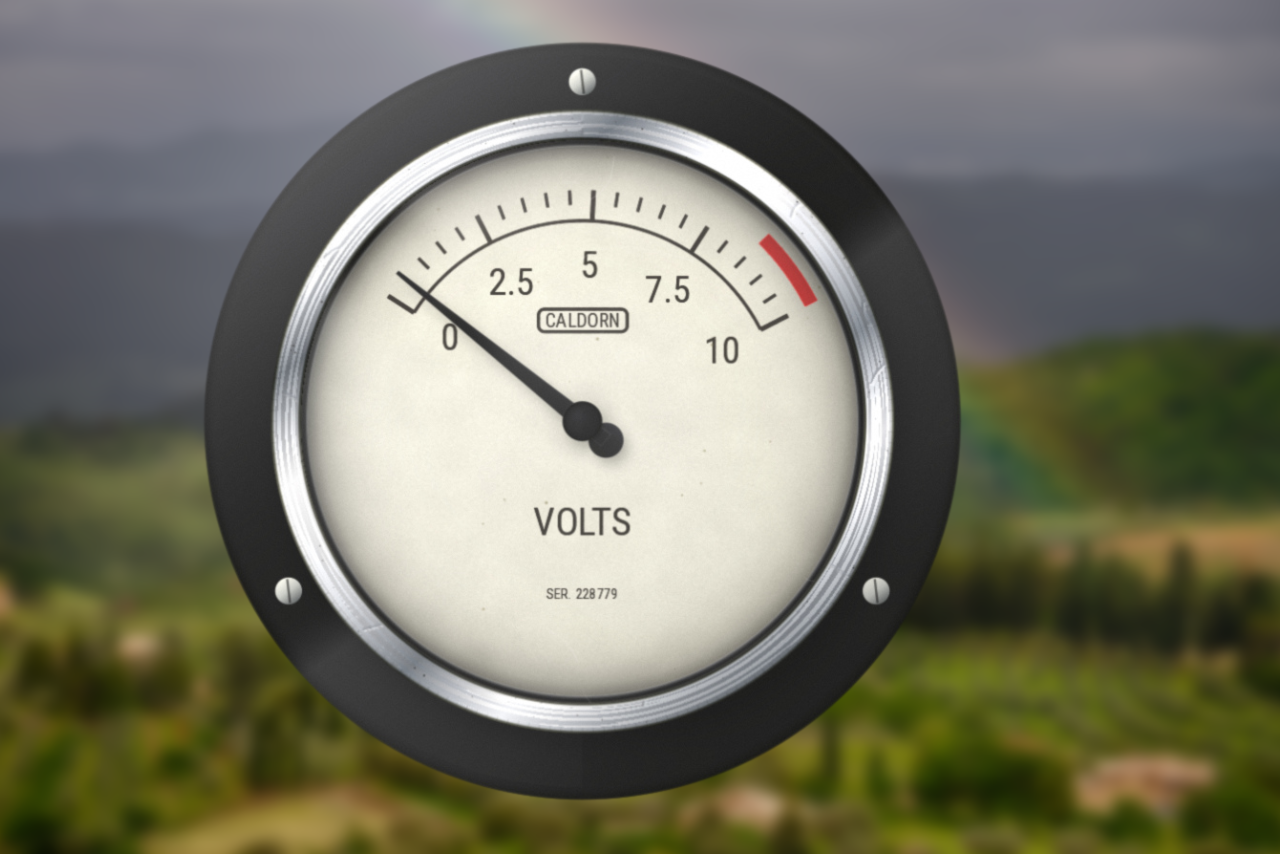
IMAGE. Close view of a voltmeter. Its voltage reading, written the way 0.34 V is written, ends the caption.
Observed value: 0.5 V
